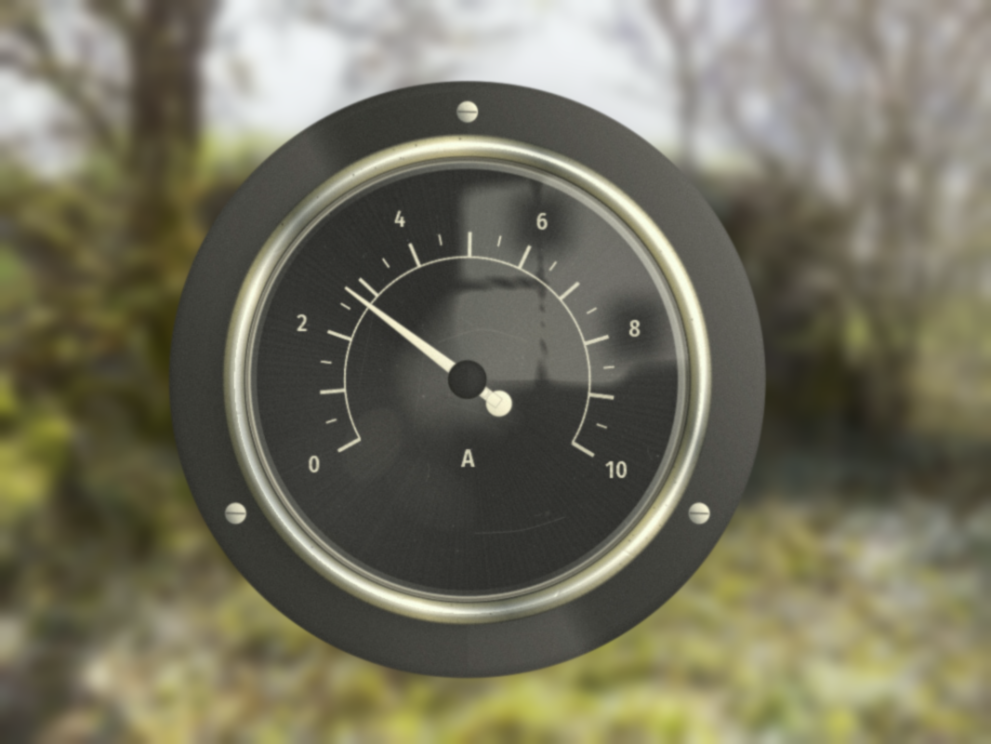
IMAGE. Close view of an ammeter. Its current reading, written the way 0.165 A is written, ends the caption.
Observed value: 2.75 A
